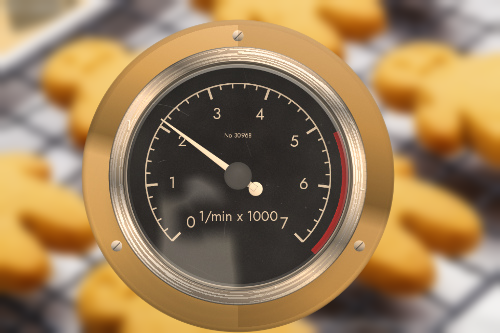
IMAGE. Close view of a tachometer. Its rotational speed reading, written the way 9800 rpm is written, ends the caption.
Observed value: 2100 rpm
